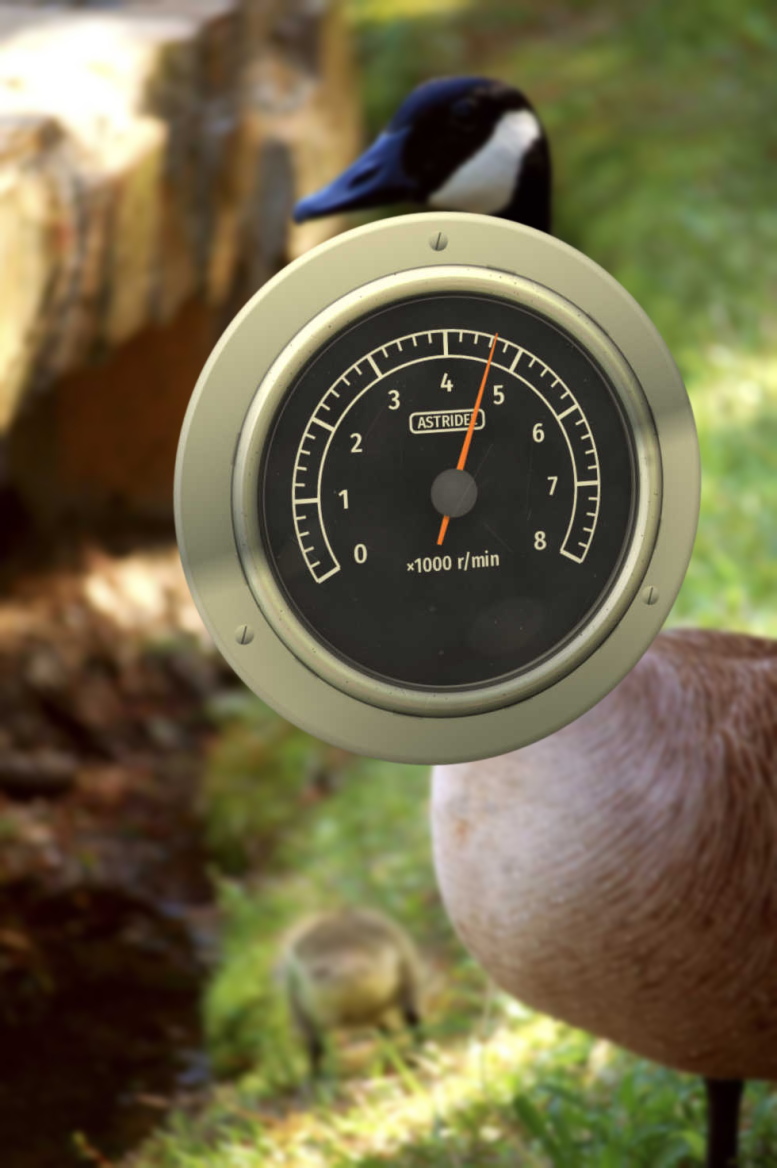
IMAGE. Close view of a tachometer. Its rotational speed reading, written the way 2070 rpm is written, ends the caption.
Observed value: 4600 rpm
